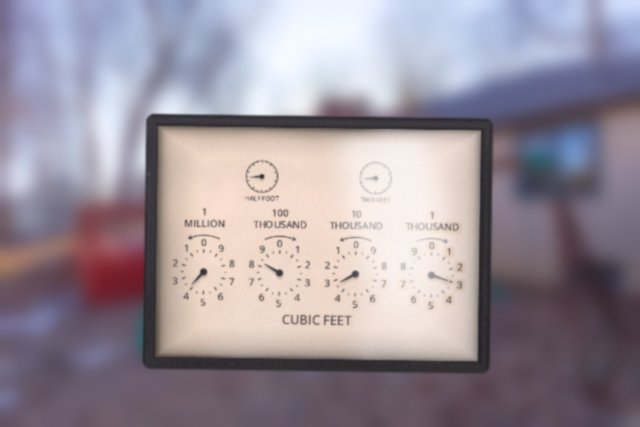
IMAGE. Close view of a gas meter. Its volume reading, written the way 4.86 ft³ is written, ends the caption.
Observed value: 383300 ft³
